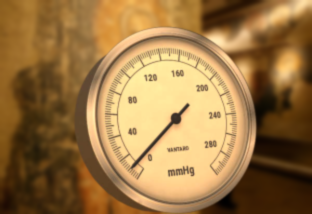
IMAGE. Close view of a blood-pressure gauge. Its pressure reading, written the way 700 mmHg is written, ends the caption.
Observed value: 10 mmHg
